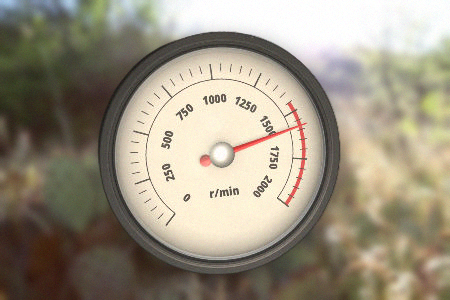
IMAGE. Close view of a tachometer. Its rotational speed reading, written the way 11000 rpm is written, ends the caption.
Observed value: 1575 rpm
